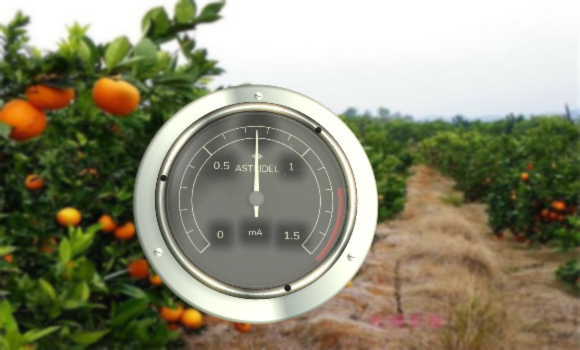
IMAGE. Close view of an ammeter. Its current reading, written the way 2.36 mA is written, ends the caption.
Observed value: 0.75 mA
